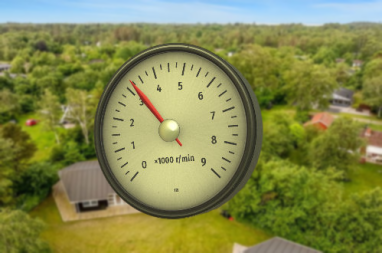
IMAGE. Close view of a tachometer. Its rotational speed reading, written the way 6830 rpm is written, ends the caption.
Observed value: 3250 rpm
